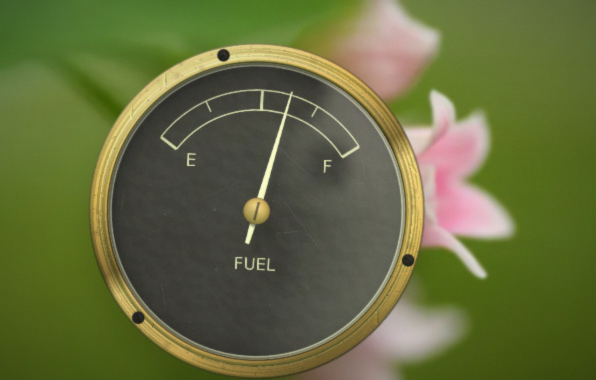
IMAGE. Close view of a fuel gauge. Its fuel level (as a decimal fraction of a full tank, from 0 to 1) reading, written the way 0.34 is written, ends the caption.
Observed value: 0.625
